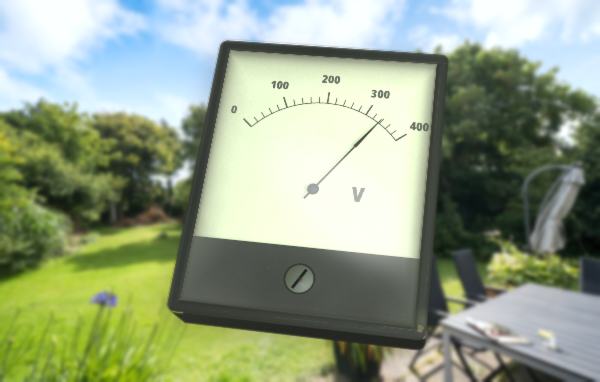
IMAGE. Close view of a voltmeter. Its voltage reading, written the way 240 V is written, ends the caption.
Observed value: 340 V
